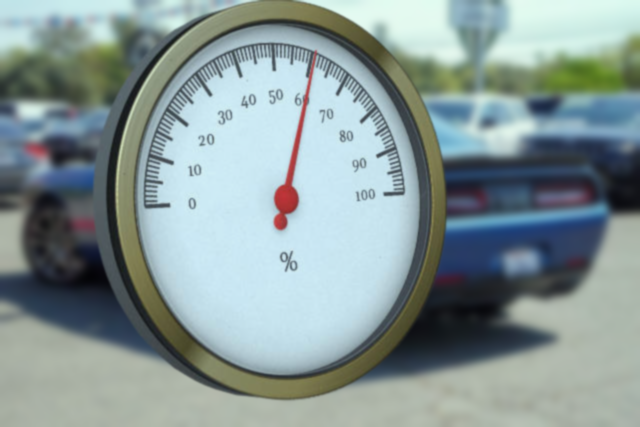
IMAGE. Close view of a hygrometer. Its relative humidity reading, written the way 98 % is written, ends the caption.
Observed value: 60 %
